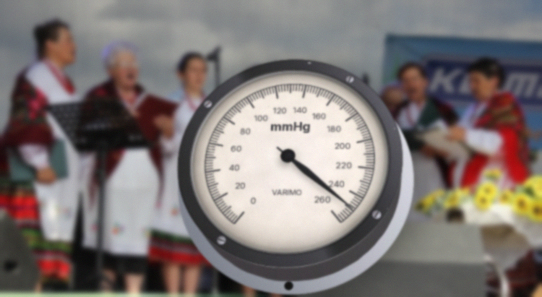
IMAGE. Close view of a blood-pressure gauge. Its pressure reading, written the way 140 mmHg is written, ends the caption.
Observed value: 250 mmHg
